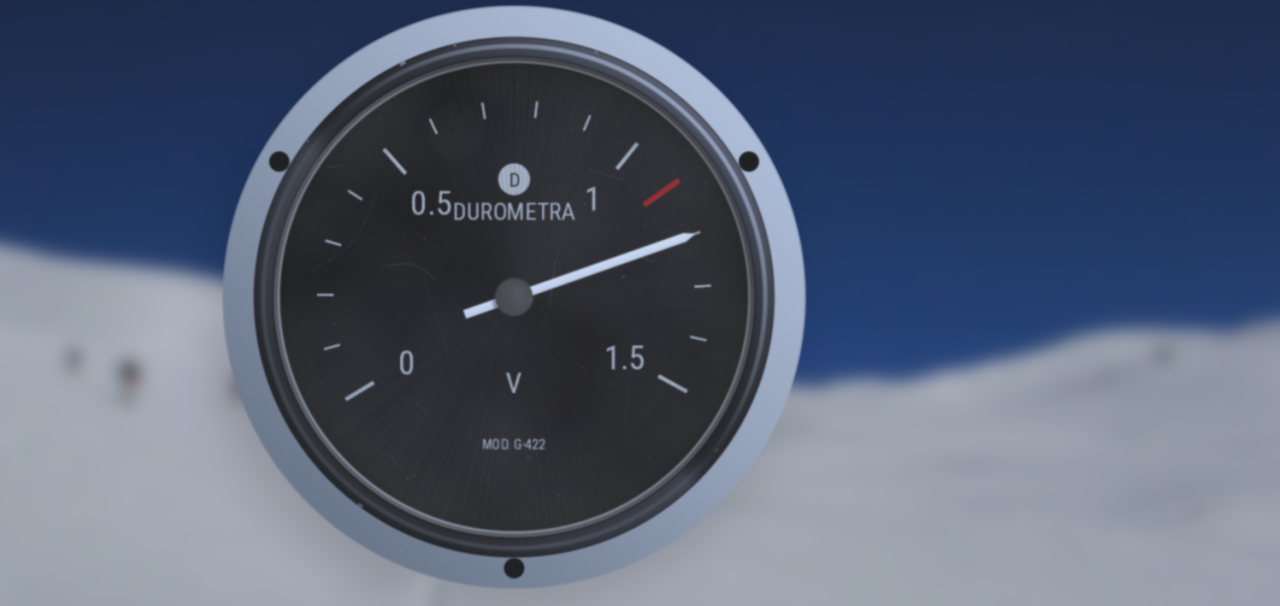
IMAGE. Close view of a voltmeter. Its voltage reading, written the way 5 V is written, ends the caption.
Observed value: 1.2 V
